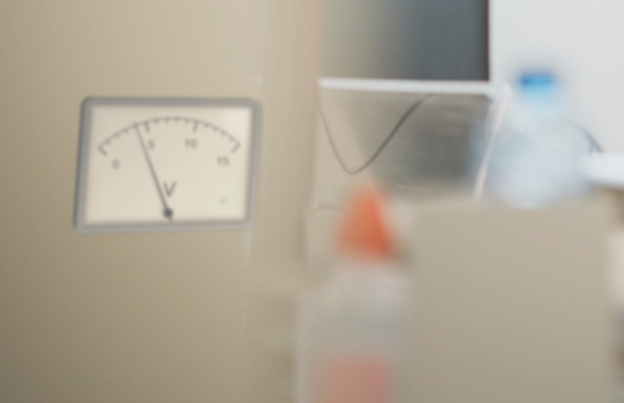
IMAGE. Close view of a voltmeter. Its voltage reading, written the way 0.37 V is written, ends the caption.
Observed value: 4 V
